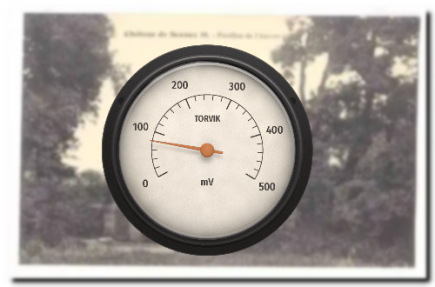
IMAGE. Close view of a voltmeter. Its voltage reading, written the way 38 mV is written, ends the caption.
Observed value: 80 mV
